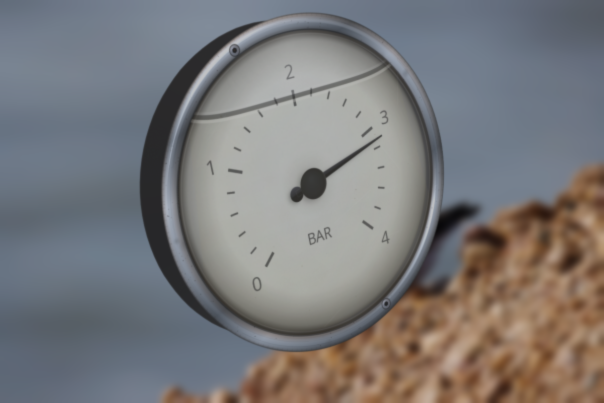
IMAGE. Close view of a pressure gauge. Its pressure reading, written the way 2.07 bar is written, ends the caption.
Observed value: 3.1 bar
